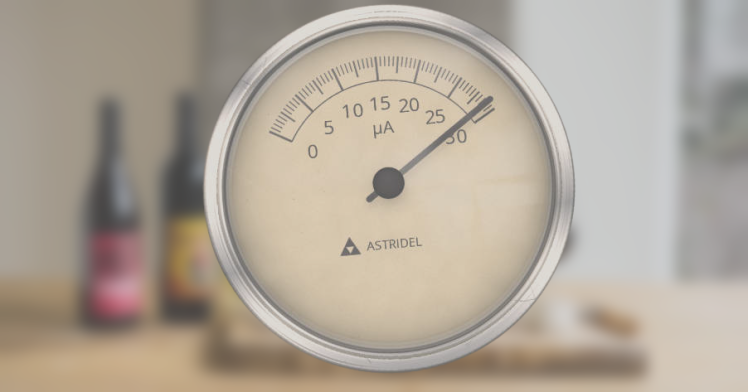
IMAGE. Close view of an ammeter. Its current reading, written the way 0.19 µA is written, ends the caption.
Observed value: 29 µA
